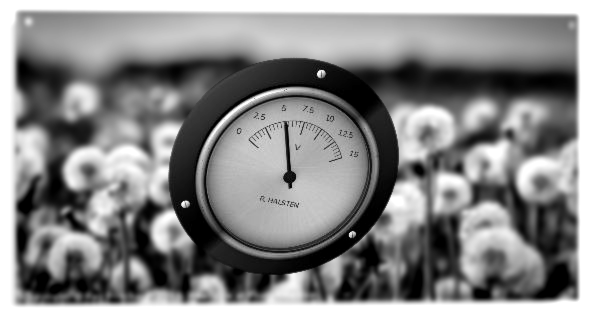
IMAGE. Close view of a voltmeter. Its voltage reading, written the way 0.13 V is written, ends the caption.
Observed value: 5 V
